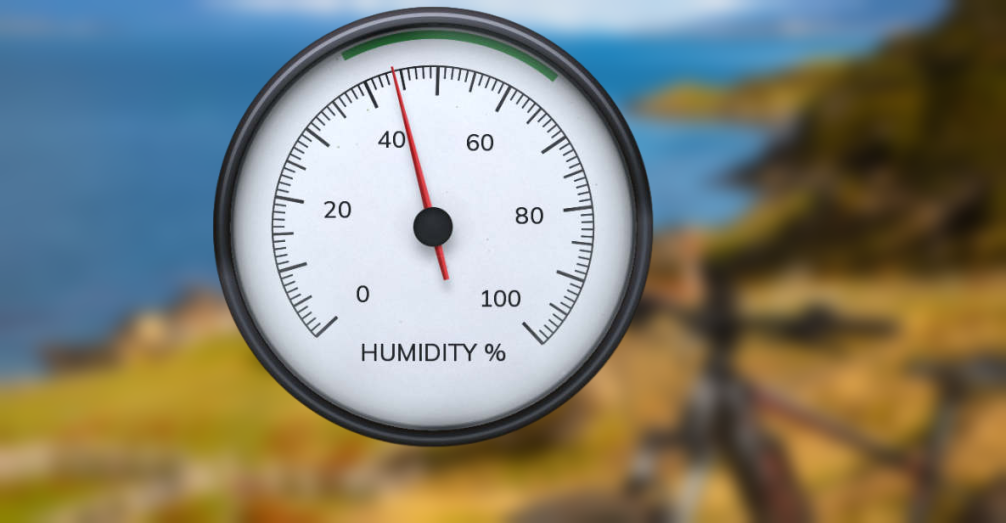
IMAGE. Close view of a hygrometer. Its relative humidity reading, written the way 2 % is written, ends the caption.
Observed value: 44 %
